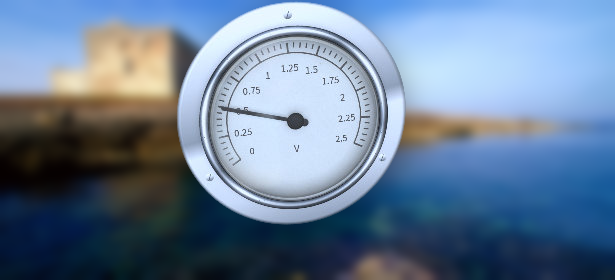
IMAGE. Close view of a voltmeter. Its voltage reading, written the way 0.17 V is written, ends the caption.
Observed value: 0.5 V
